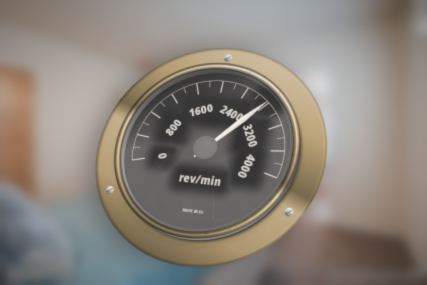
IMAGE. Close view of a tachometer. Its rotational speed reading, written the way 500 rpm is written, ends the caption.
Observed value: 2800 rpm
